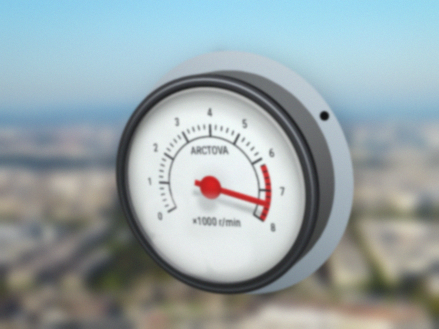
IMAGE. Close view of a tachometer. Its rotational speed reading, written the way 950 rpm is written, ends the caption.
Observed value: 7400 rpm
